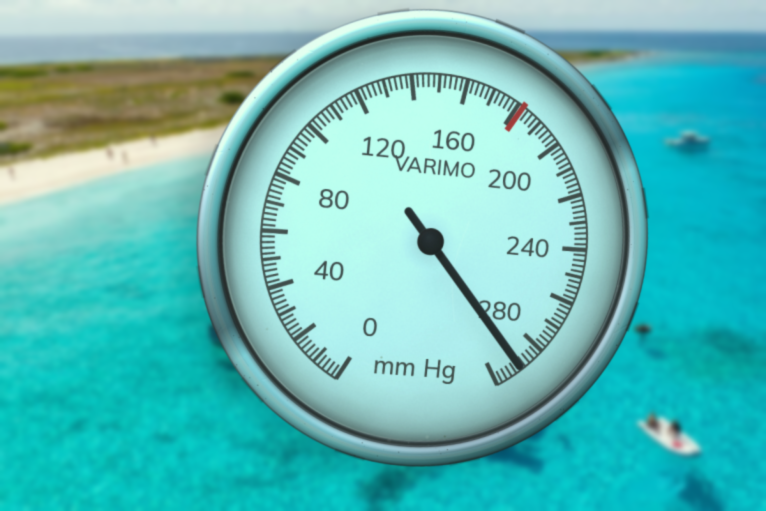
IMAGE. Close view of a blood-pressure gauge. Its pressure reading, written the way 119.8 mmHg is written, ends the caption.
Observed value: 290 mmHg
